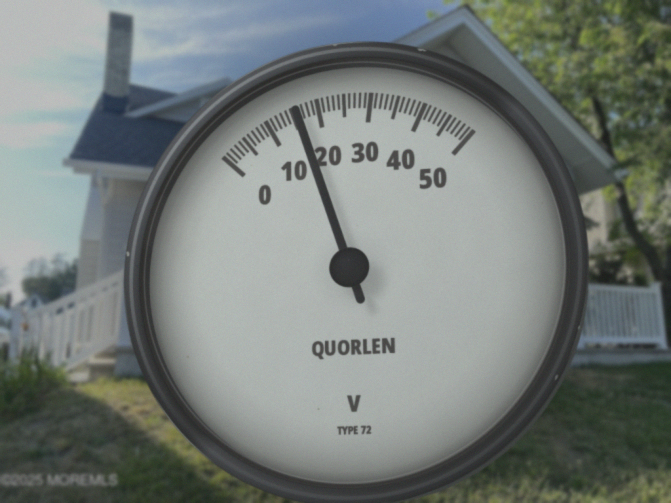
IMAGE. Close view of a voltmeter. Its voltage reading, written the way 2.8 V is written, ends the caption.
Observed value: 16 V
